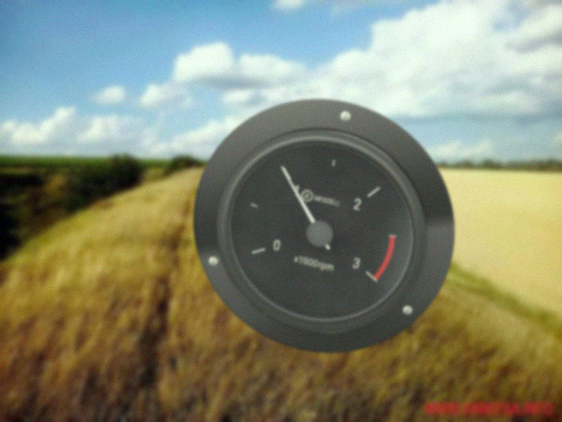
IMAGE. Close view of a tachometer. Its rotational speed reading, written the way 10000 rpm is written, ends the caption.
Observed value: 1000 rpm
